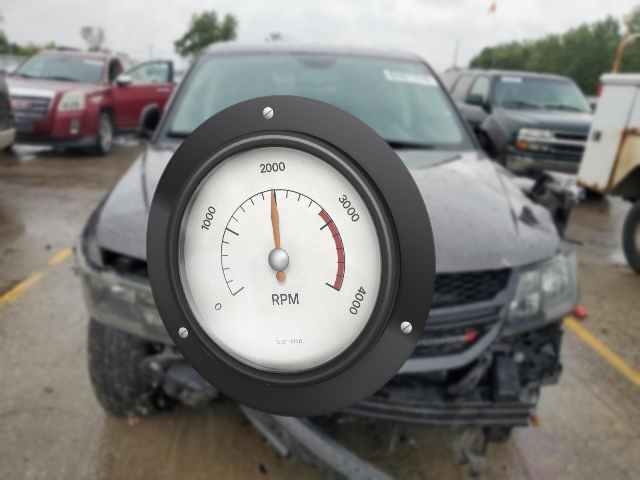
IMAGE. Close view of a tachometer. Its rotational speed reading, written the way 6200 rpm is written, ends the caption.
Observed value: 2000 rpm
